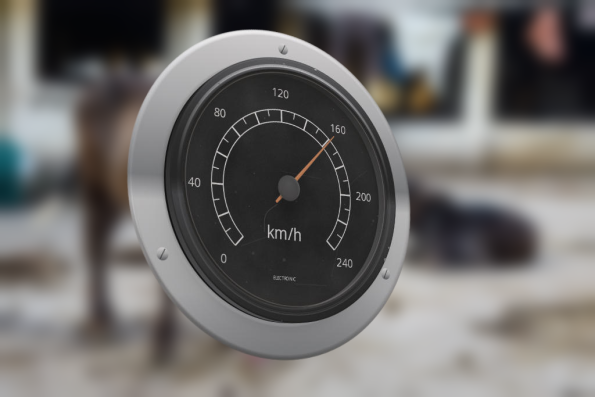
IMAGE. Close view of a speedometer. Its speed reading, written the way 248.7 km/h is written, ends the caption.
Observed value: 160 km/h
